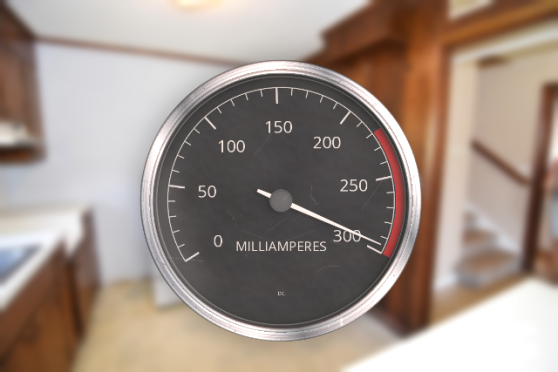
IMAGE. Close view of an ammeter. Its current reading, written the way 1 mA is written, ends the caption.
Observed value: 295 mA
